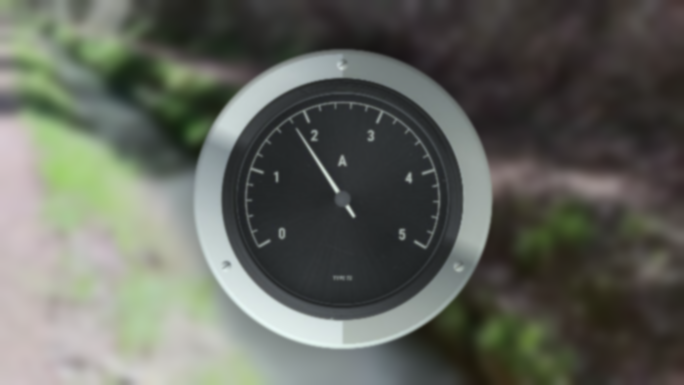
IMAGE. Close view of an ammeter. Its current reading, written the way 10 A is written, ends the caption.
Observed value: 1.8 A
